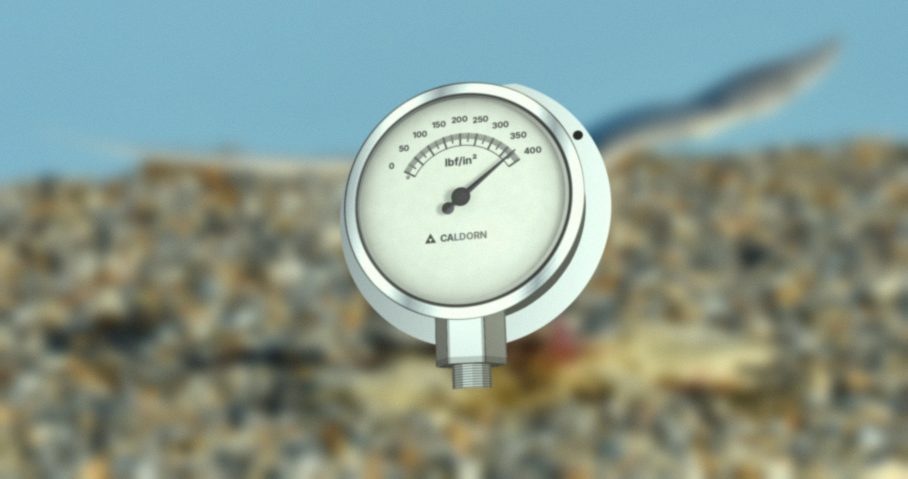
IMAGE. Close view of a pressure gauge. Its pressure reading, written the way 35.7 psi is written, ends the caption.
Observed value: 375 psi
